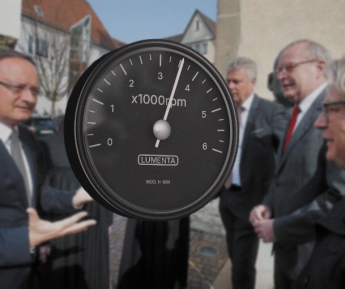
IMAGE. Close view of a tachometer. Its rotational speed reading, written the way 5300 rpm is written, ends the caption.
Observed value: 3500 rpm
